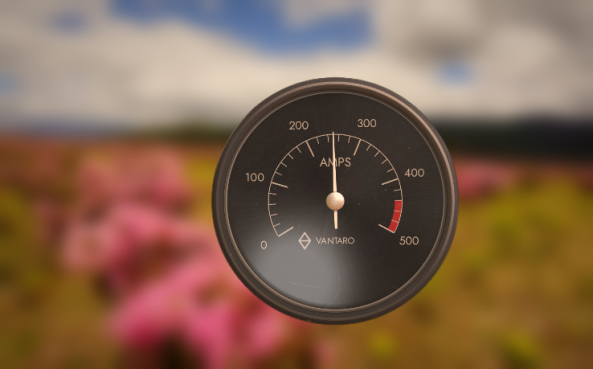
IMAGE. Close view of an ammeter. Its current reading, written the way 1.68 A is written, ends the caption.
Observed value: 250 A
